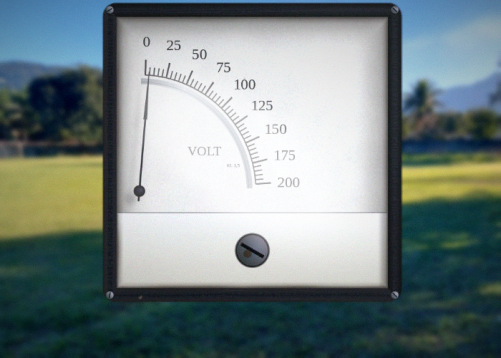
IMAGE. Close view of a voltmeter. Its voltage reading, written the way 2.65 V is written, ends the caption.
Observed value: 5 V
